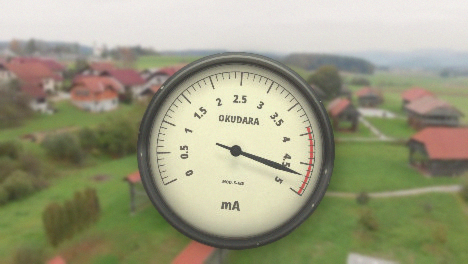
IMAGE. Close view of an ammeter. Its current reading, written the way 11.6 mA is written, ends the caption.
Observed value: 4.7 mA
